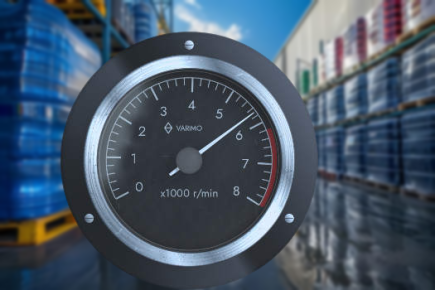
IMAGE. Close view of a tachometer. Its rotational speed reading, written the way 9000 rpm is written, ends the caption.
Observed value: 5700 rpm
